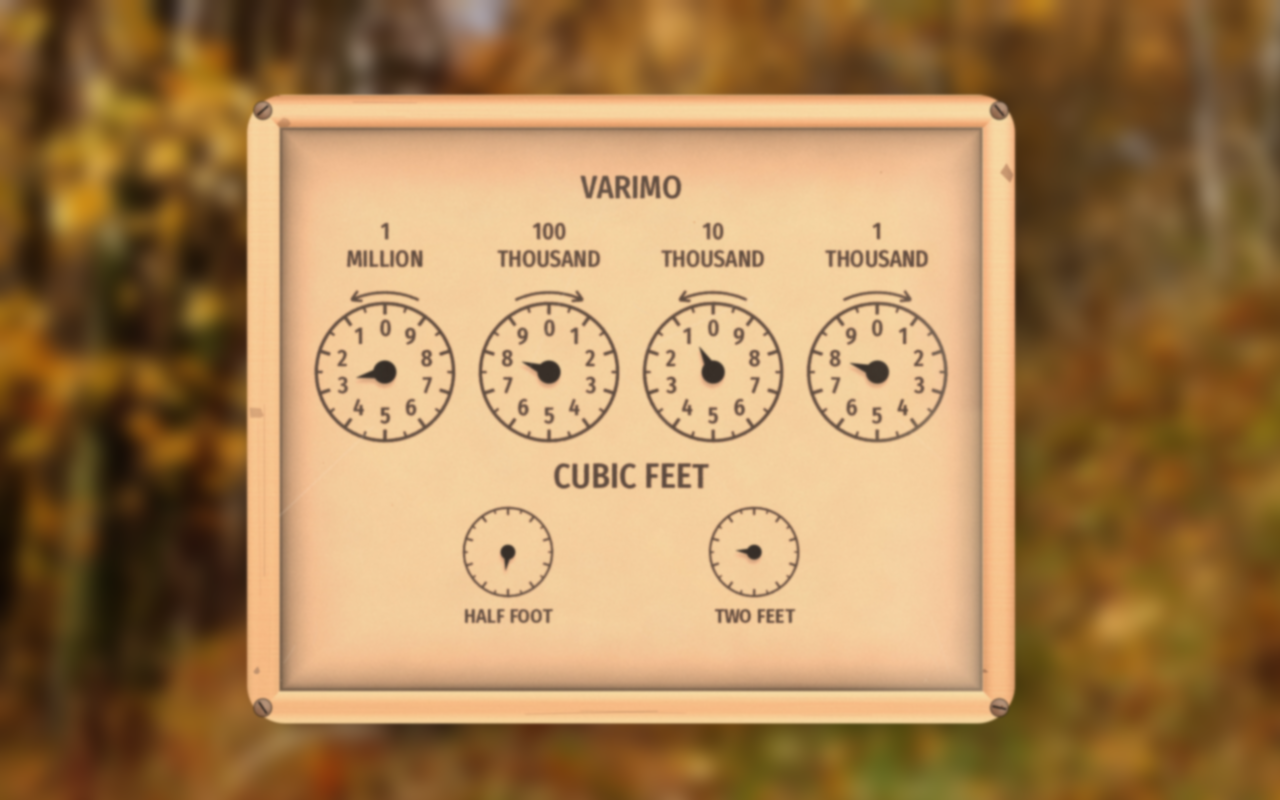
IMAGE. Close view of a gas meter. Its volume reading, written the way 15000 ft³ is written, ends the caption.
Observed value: 280800 ft³
